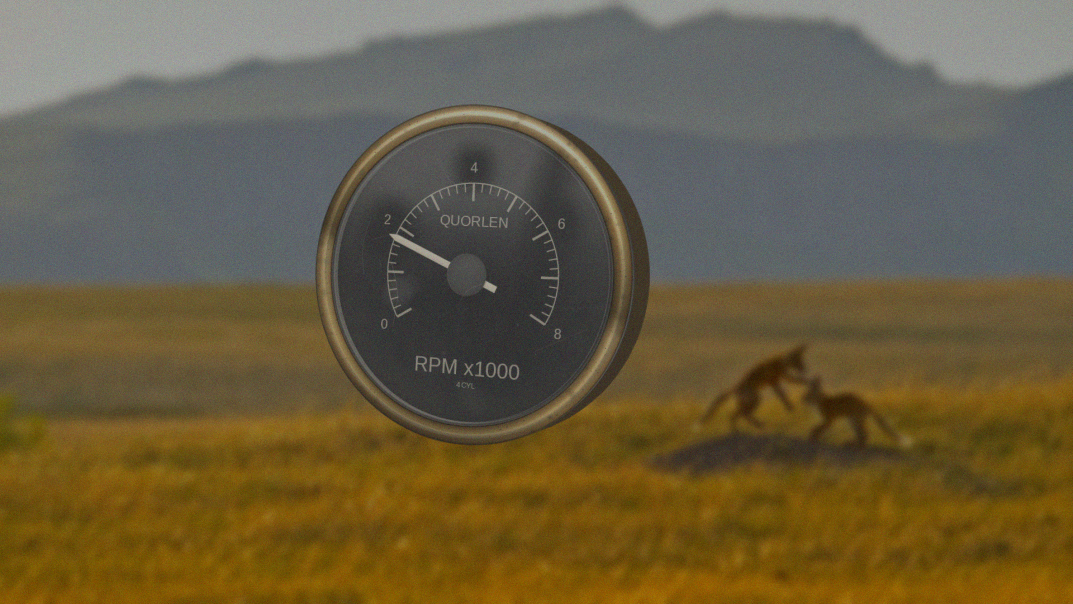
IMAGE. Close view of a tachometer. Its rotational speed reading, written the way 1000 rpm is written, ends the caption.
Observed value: 1800 rpm
